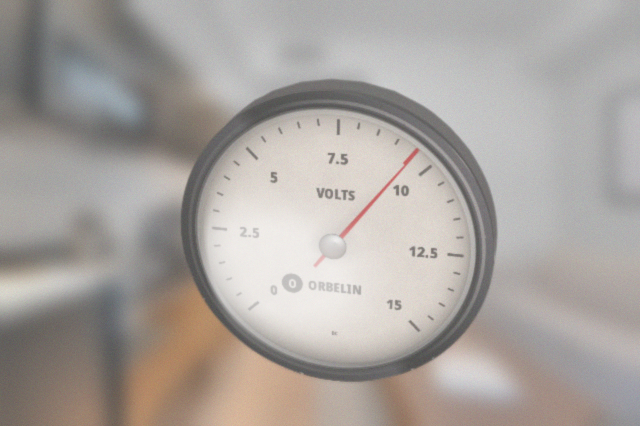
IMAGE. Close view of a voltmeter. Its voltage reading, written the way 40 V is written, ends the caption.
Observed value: 9.5 V
